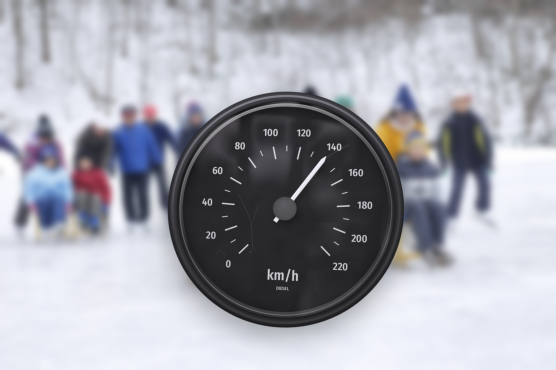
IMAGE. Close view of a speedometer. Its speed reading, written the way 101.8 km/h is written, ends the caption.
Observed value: 140 km/h
